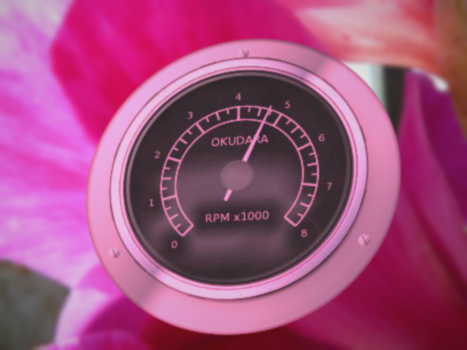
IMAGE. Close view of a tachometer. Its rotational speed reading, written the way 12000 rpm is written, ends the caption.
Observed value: 4750 rpm
